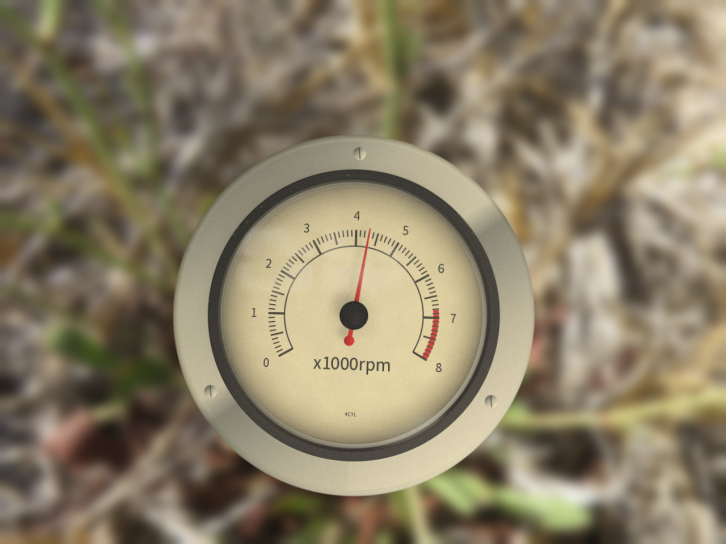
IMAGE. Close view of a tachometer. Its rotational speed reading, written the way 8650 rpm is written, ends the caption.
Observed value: 4300 rpm
